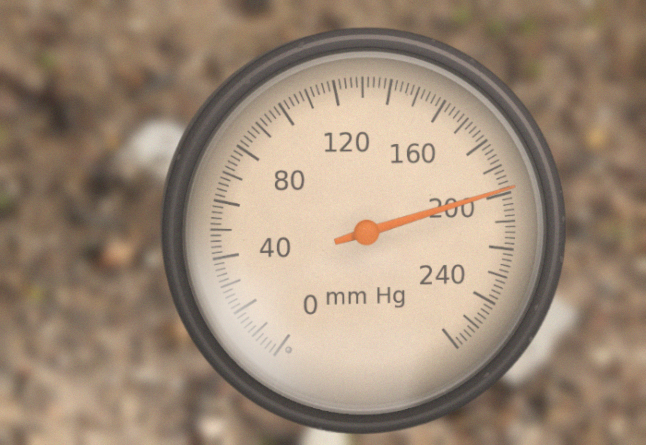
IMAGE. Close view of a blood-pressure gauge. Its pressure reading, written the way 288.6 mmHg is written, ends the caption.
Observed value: 198 mmHg
